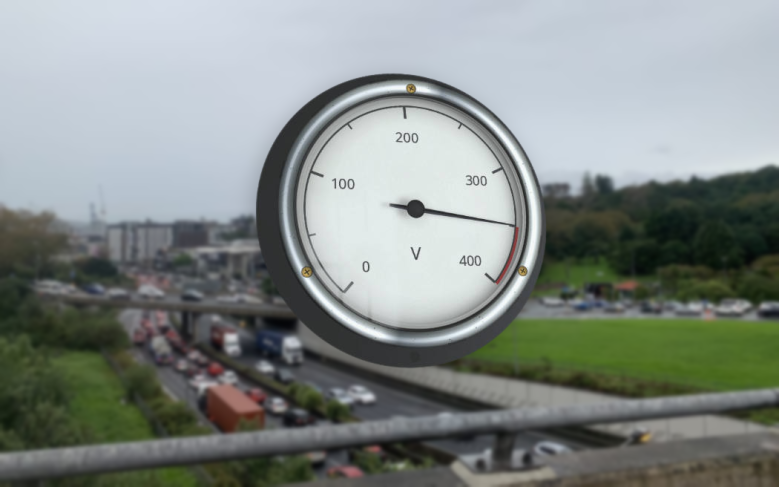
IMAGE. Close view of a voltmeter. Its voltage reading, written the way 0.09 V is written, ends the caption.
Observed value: 350 V
